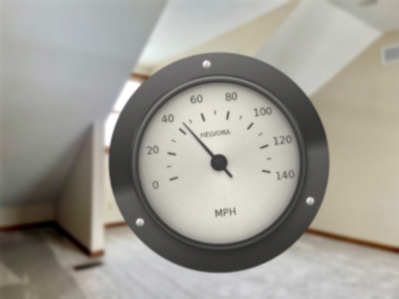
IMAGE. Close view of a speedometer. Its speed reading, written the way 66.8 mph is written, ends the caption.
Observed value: 45 mph
